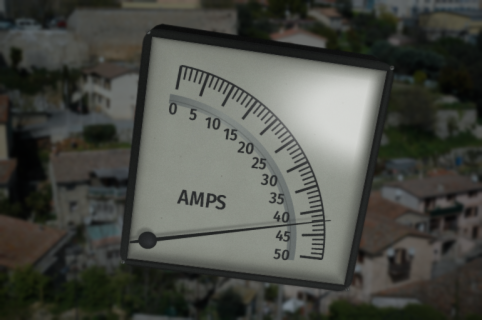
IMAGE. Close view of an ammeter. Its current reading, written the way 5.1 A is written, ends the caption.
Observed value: 42 A
